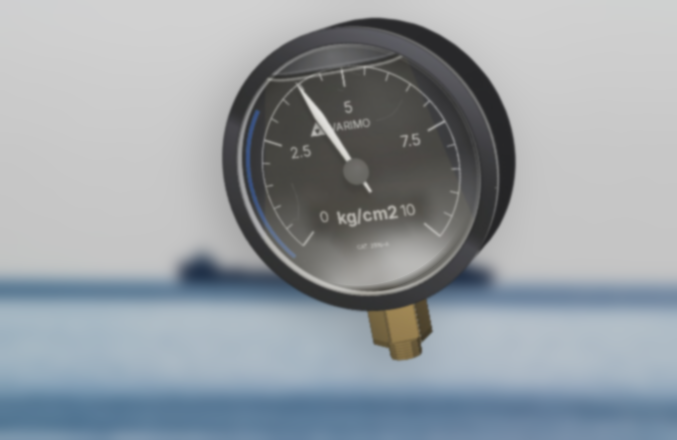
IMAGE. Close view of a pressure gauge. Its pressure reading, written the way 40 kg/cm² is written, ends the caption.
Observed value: 4 kg/cm²
